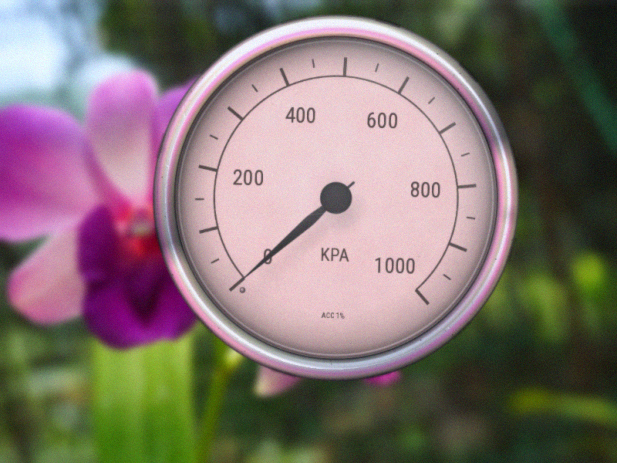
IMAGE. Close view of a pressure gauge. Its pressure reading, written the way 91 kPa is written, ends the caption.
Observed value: 0 kPa
